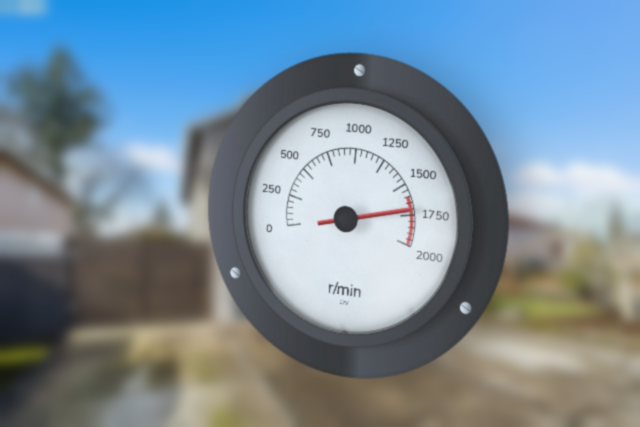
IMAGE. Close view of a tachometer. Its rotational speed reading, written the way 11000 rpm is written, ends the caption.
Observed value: 1700 rpm
